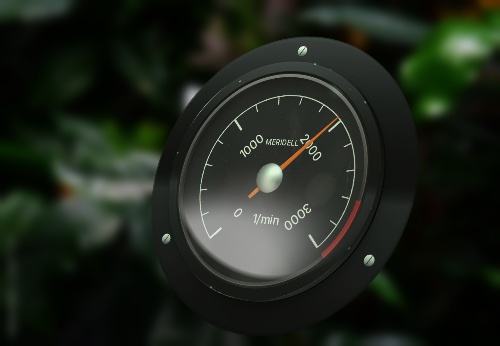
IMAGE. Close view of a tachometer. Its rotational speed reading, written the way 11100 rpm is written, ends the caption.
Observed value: 2000 rpm
